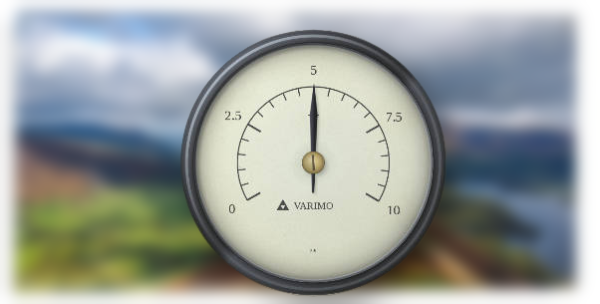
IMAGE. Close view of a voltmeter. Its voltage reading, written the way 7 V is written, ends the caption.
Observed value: 5 V
